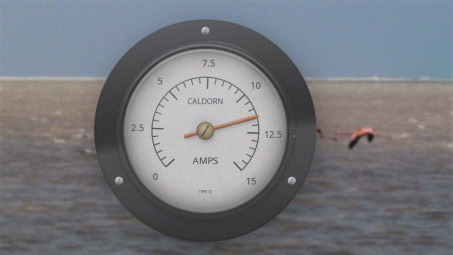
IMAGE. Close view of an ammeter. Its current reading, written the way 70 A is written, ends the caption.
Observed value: 11.5 A
